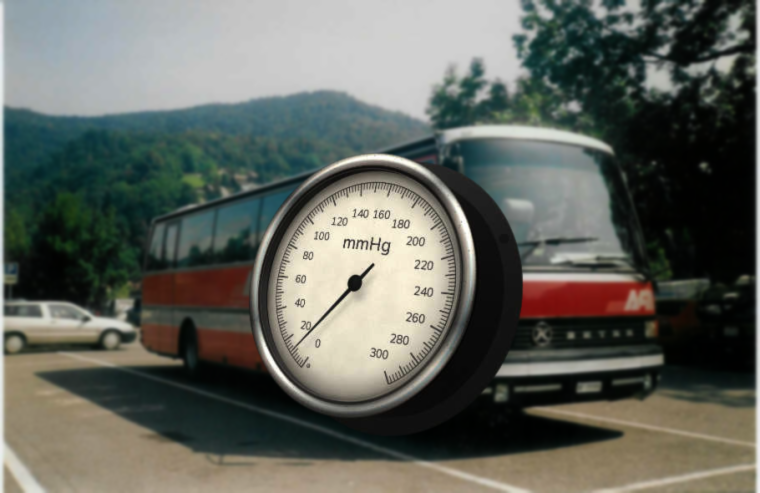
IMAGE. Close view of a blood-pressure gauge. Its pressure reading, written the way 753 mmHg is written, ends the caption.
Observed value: 10 mmHg
